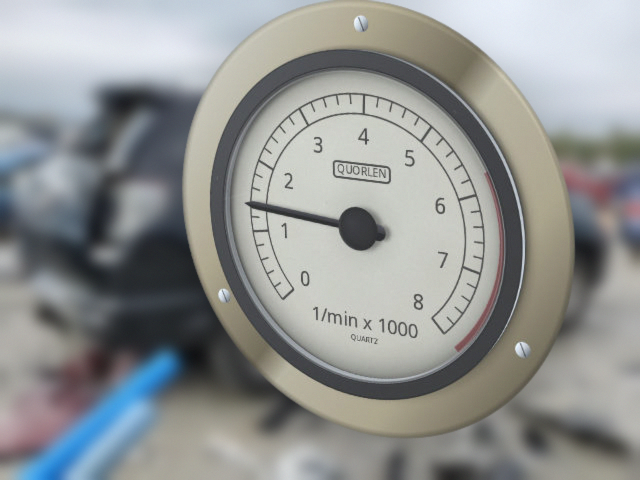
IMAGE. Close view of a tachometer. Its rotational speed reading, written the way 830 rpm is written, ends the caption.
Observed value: 1400 rpm
